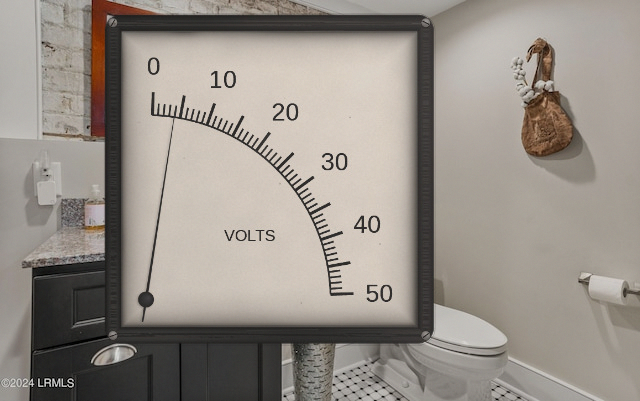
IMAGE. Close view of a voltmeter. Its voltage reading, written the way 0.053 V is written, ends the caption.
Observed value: 4 V
